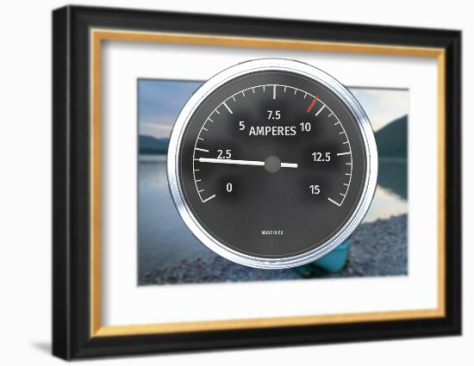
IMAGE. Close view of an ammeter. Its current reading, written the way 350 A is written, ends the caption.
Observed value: 2 A
